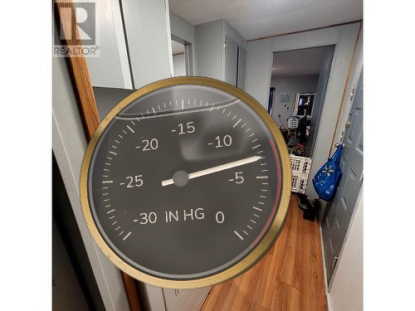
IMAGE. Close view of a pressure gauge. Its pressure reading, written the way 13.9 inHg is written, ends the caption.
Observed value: -6.5 inHg
